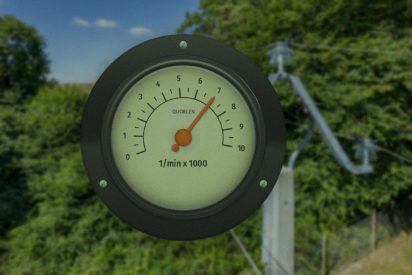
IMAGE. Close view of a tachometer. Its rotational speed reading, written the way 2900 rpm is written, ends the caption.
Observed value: 7000 rpm
